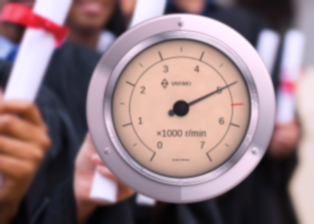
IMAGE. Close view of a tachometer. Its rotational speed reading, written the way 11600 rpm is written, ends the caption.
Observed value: 5000 rpm
